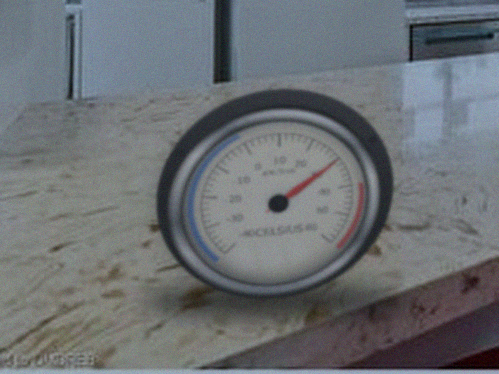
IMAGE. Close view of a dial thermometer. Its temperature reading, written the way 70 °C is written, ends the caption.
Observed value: 30 °C
